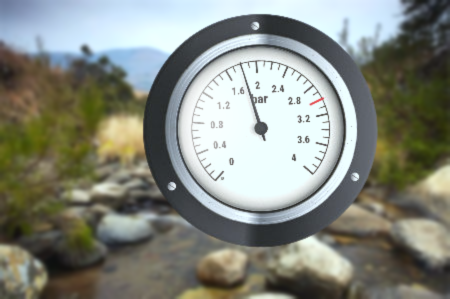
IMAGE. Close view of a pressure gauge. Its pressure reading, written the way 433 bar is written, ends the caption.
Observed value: 1.8 bar
